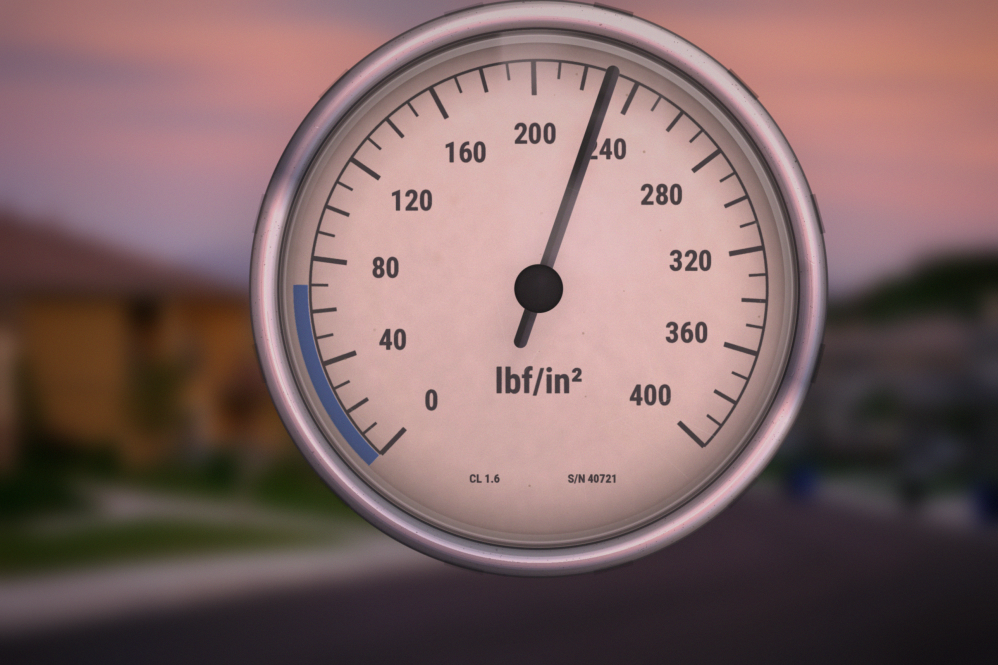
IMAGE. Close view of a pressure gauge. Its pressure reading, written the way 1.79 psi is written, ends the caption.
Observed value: 230 psi
